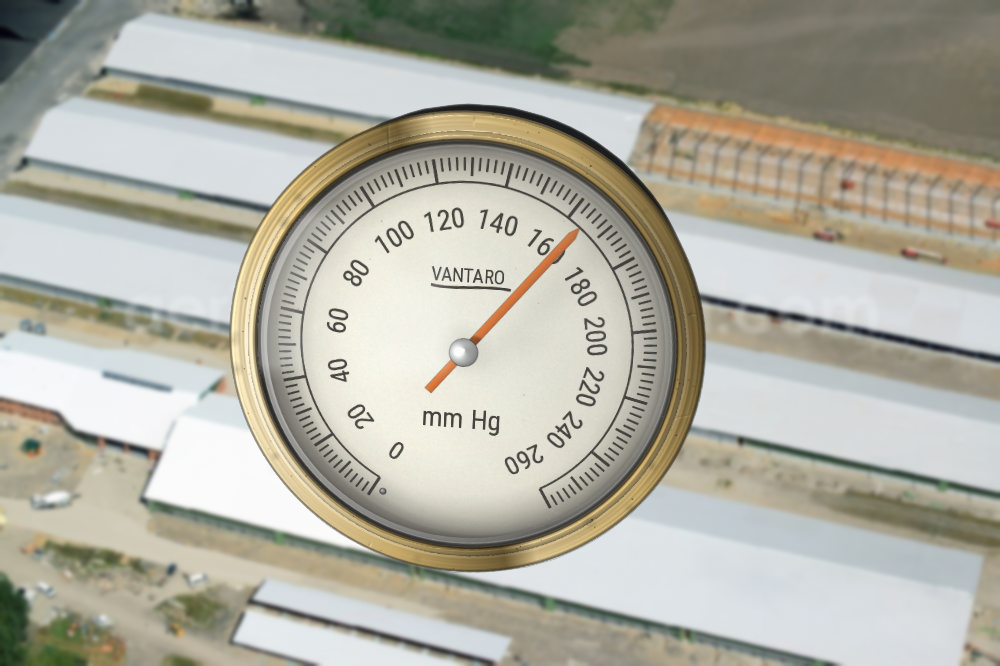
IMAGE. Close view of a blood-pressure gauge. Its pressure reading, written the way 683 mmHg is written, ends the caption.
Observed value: 164 mmHg
